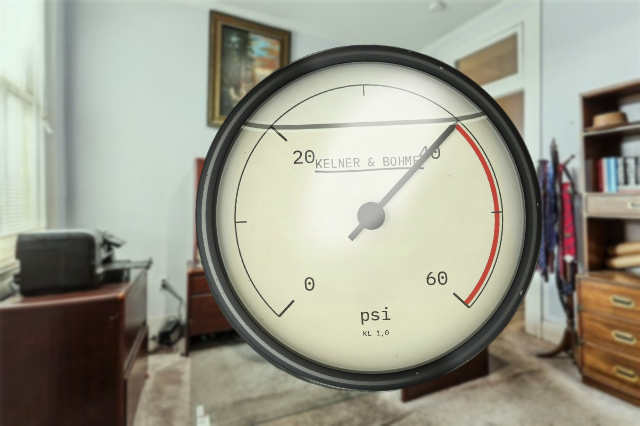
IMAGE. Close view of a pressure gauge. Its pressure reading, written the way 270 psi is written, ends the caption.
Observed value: 40 psi
